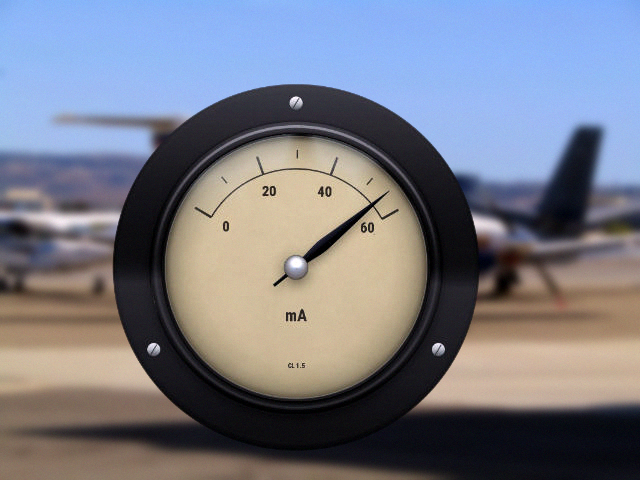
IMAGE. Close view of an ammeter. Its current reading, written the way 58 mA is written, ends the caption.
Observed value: 55 mA
